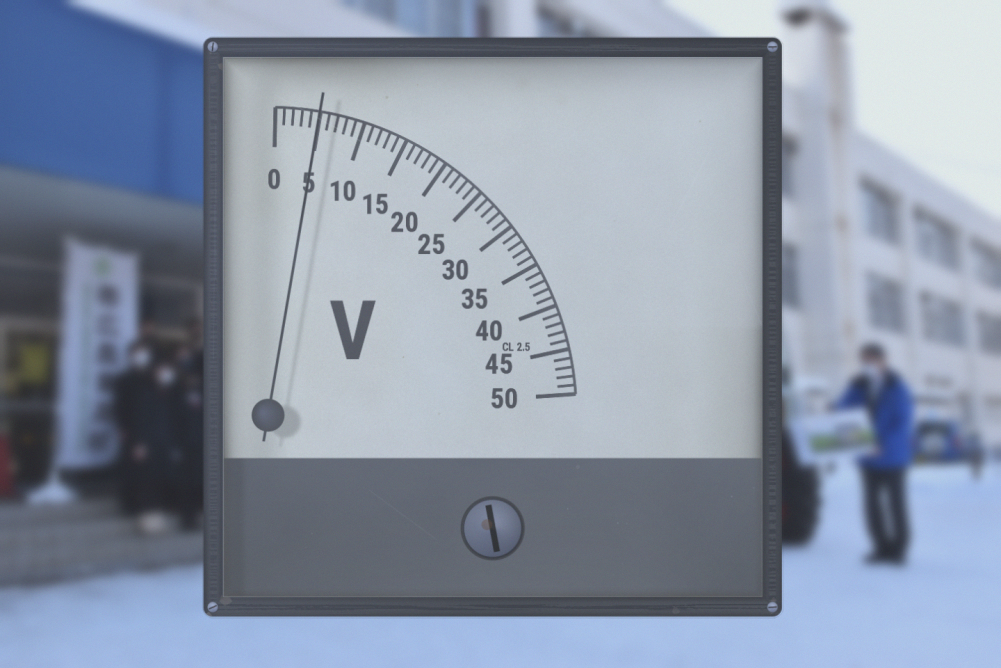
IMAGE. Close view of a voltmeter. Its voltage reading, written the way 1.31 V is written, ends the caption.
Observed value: 5 V
